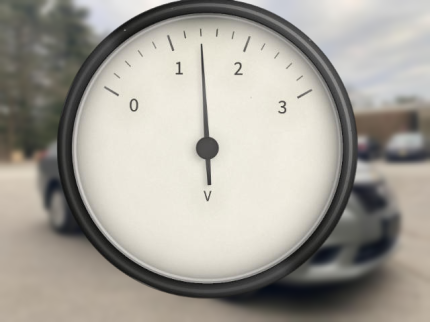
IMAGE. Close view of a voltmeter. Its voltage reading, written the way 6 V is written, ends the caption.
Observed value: 1.4 V
